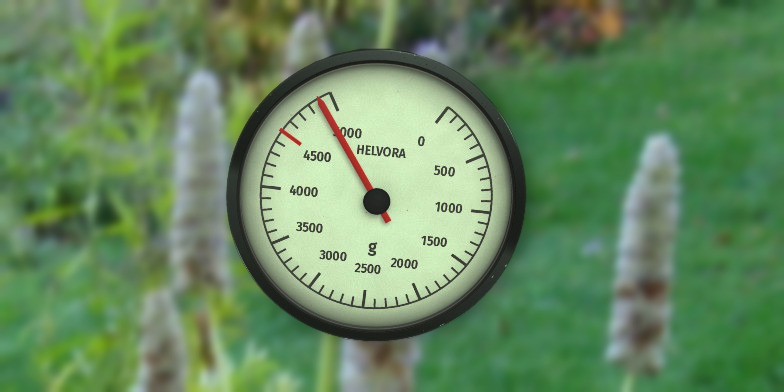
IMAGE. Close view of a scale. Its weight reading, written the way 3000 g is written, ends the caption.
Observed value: 4900 g
